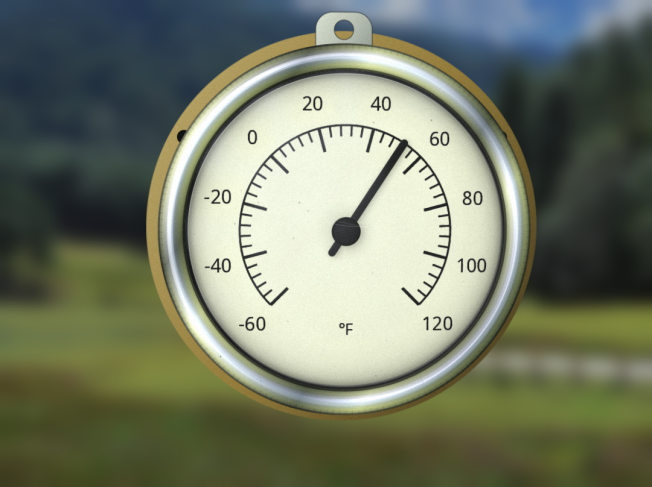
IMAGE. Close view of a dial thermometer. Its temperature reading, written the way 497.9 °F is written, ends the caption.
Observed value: 52 °F
